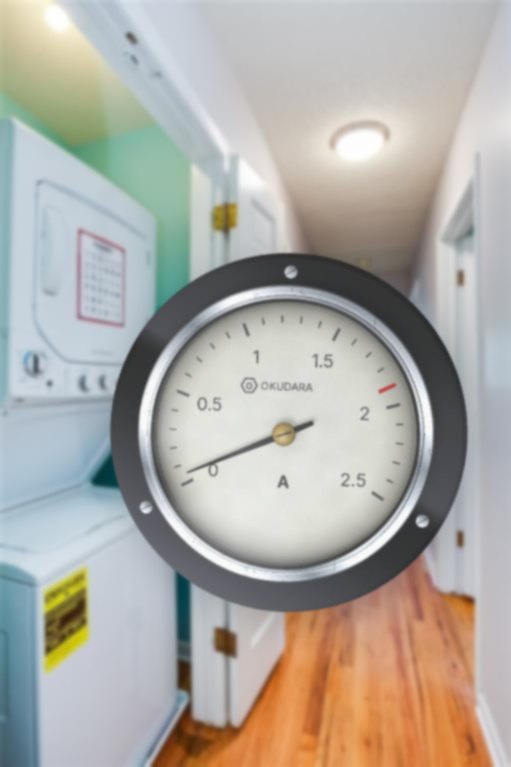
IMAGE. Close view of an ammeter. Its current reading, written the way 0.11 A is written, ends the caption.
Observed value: 0.05 A
